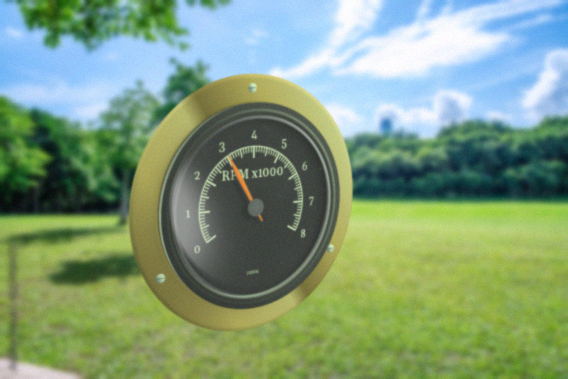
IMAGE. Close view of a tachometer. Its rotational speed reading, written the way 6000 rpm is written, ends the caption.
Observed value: 3000 rpm
